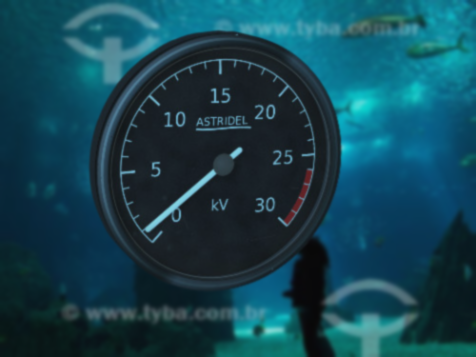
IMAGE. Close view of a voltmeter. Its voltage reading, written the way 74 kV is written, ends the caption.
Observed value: 1 kV
